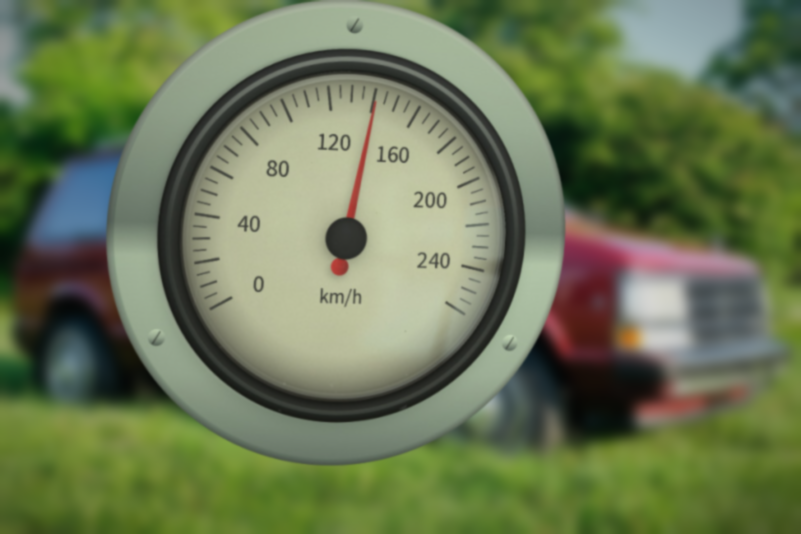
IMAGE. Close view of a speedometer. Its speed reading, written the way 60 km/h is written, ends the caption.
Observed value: 140 km/h
